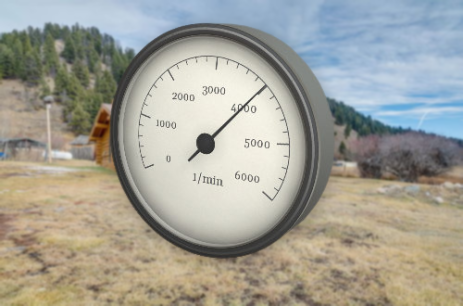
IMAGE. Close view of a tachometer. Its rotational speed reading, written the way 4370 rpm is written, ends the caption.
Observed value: 4000 rpm
